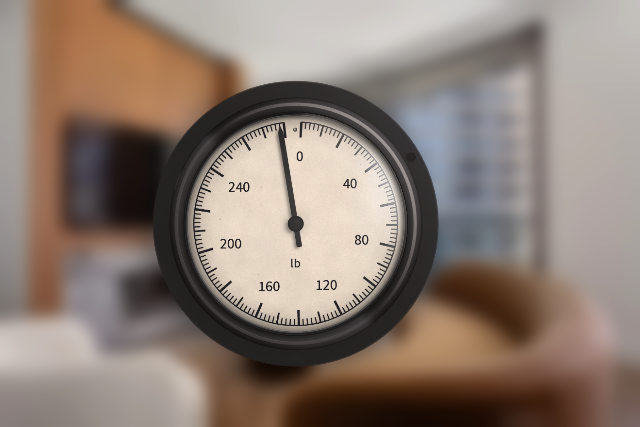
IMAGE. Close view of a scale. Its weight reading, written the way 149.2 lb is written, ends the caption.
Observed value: 278 lb
